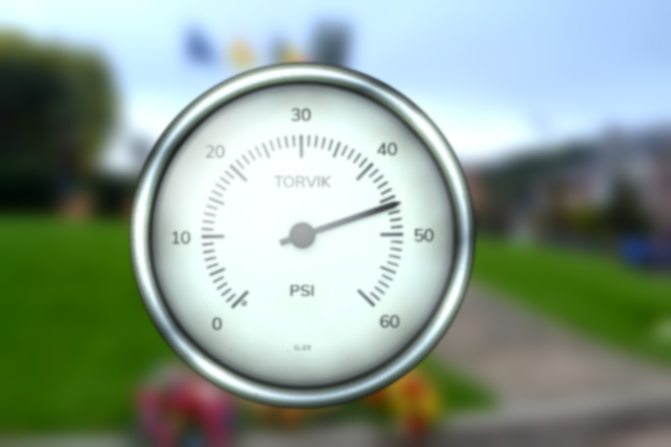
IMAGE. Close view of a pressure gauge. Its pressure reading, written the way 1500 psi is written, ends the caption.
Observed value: 46 psi
